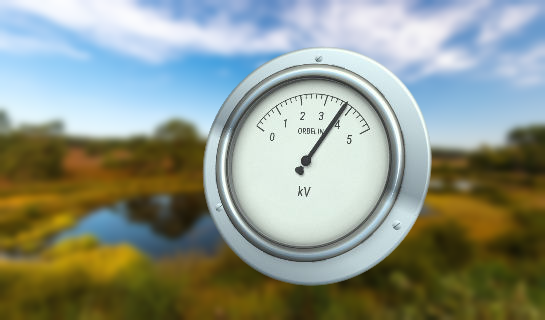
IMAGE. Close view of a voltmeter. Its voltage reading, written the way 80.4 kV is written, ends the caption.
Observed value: 3.8 kV
